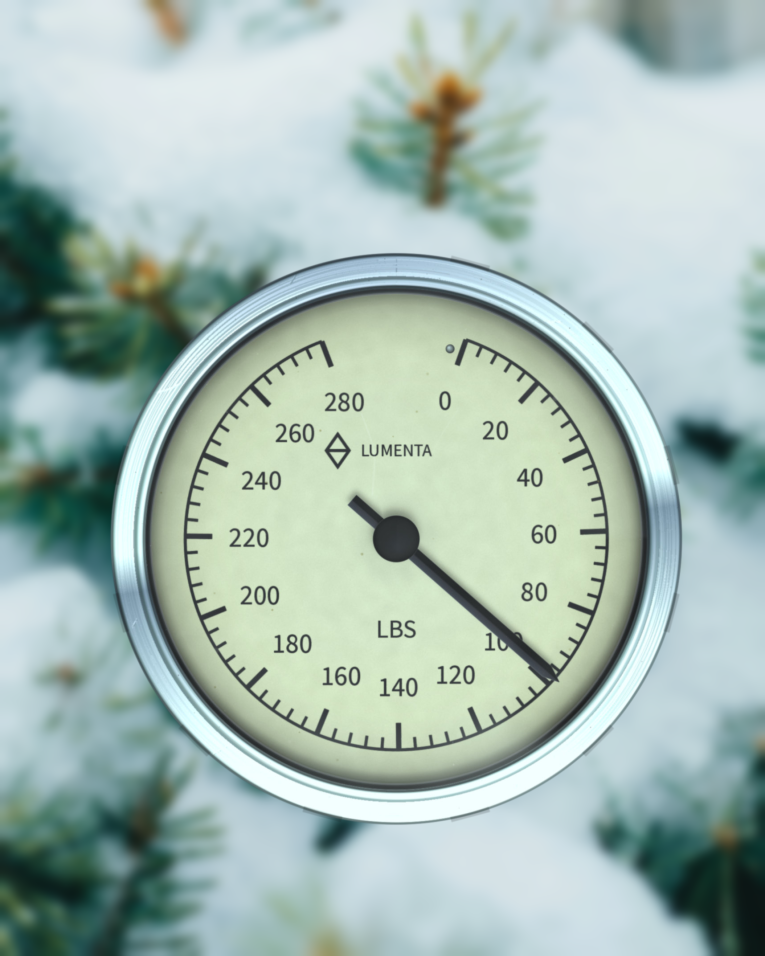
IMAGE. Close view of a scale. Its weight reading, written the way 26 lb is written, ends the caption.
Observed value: 98 lb
